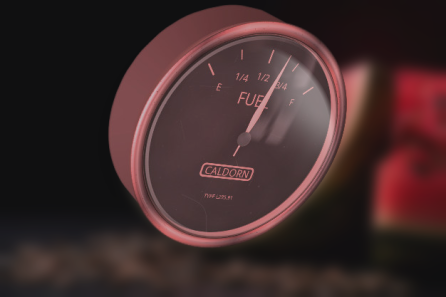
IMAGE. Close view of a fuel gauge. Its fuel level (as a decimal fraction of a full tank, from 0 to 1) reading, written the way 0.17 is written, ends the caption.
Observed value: 0.625
